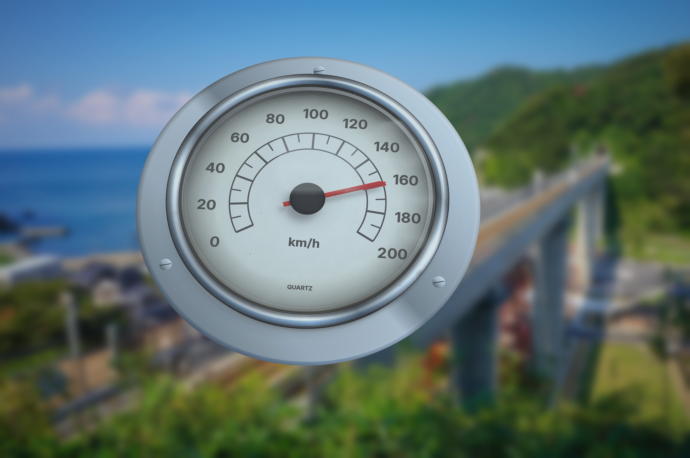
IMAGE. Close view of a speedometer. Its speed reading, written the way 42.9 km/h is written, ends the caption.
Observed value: 160 km/h
